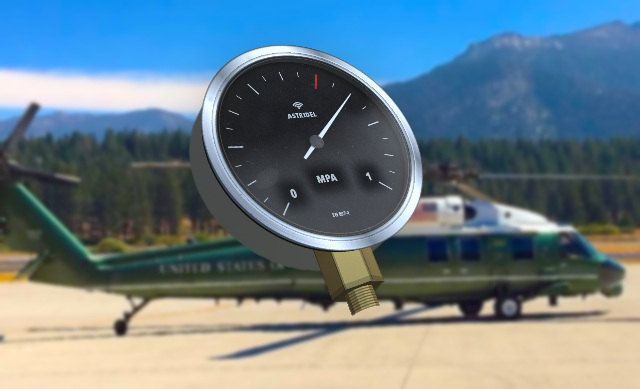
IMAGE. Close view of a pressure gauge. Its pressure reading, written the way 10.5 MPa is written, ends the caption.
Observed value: 0.7 MPa
